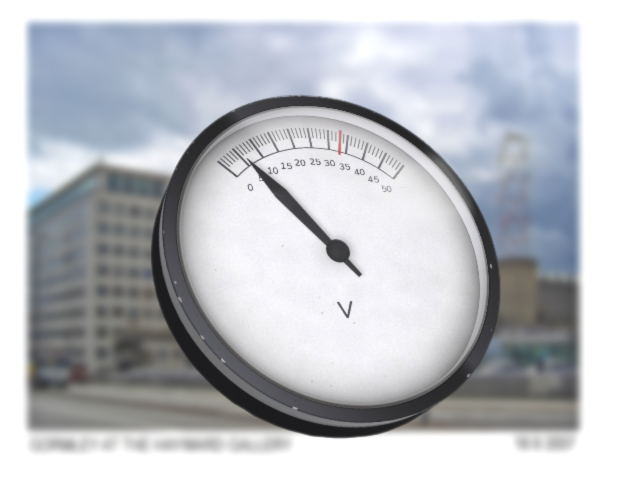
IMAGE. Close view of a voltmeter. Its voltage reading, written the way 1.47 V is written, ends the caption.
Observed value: 5 V
